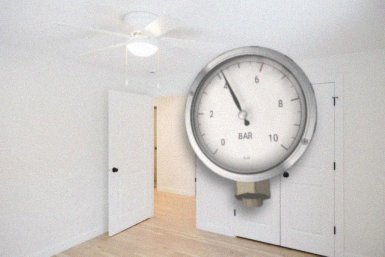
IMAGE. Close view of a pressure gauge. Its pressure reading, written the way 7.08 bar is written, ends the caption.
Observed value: 4.25 bar
